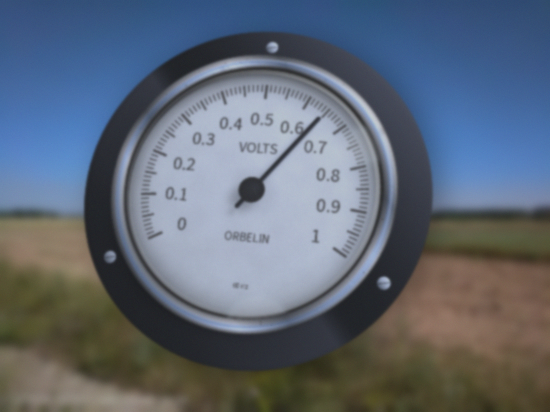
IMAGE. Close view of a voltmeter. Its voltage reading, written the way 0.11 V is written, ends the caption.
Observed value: 0.65 V
